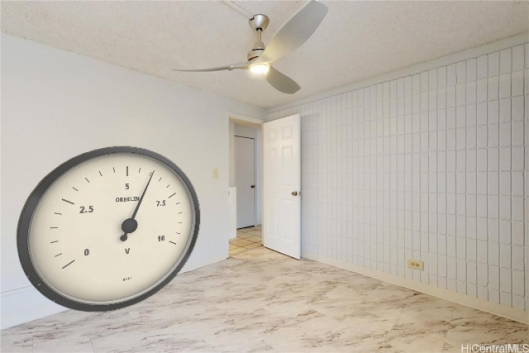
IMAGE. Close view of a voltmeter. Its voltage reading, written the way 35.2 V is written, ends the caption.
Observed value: 6 V
